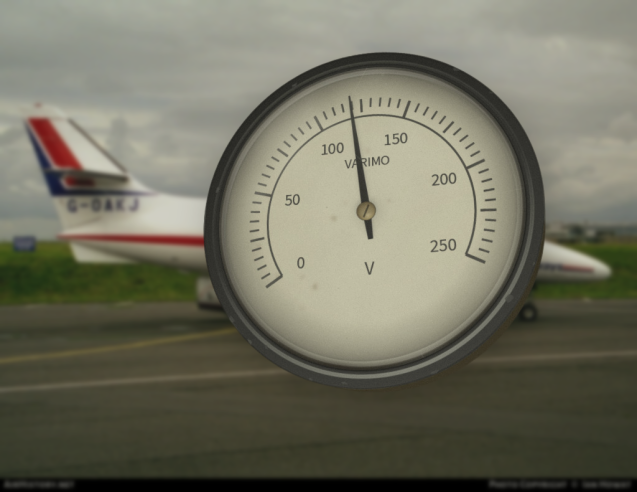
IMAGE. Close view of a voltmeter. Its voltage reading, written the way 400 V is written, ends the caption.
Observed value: 120 V
